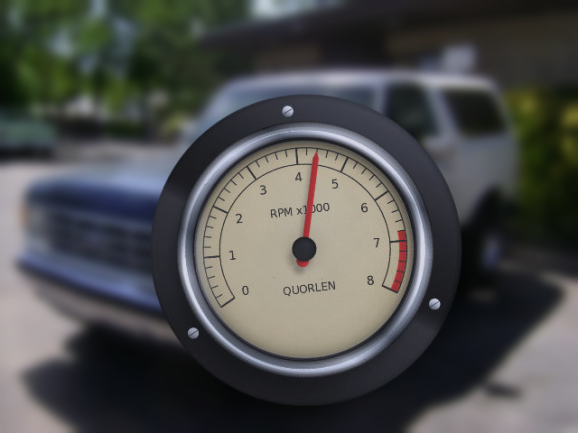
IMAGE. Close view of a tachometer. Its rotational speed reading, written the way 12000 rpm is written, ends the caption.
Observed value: 4400 rpm
